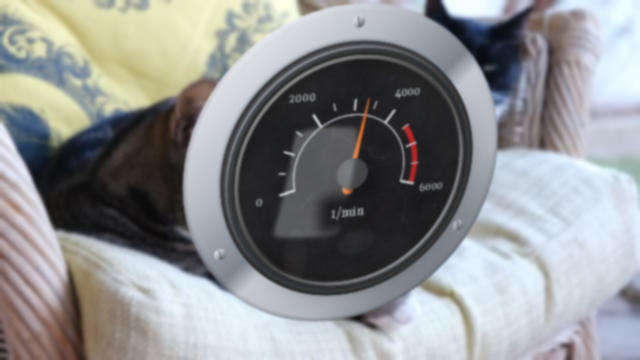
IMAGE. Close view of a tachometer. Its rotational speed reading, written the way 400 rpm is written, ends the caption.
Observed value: 3250 rpm
